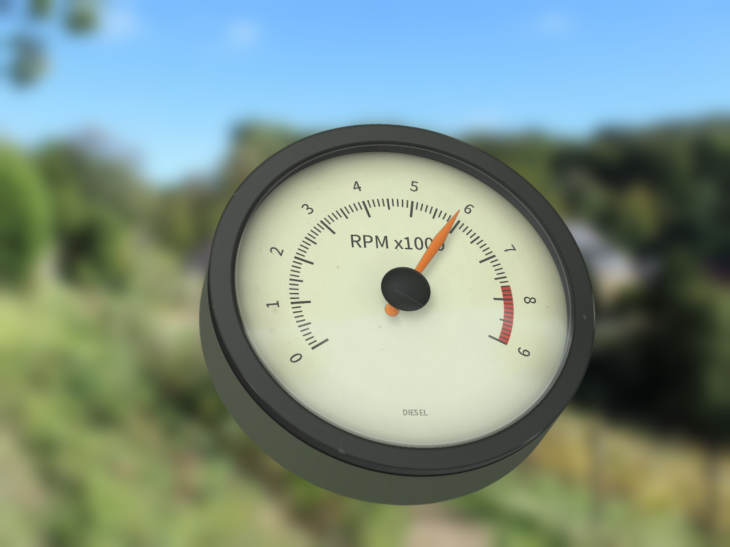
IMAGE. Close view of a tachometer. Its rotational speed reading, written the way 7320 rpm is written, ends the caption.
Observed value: 5900 rpm
